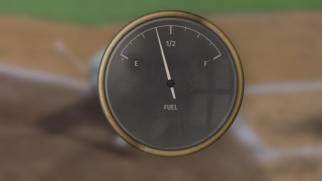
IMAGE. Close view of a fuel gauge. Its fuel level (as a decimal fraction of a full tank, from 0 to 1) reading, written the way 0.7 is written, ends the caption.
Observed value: 0.375
